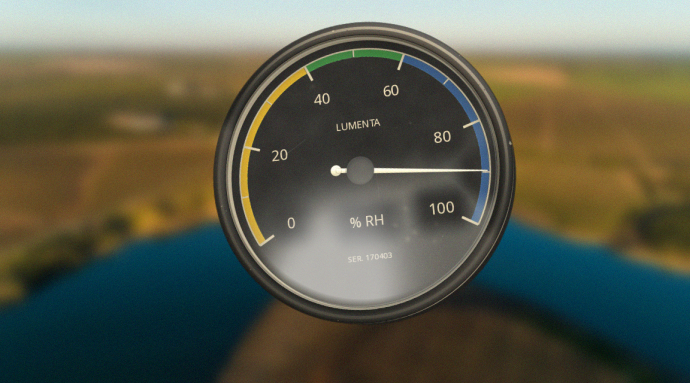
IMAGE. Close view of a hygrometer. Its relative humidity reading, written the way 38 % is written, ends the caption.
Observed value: 90 %
